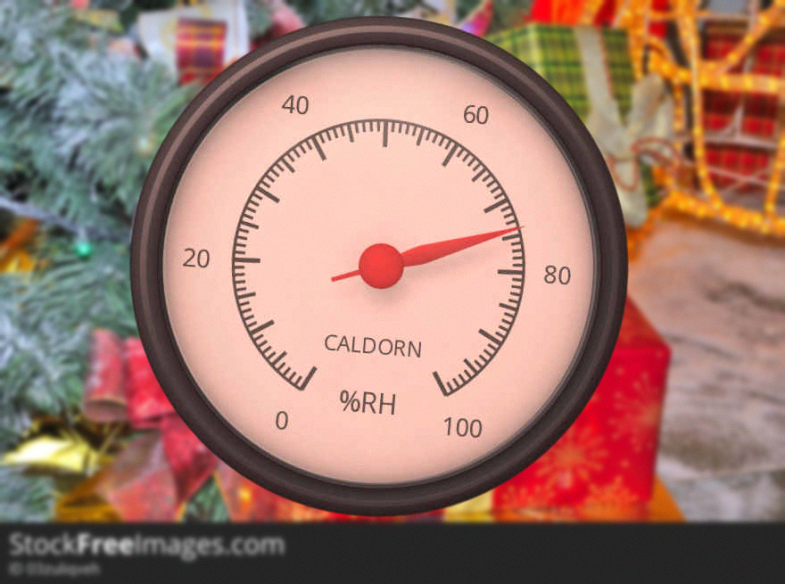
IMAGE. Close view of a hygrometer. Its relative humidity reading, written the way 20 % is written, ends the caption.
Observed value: 74 %
